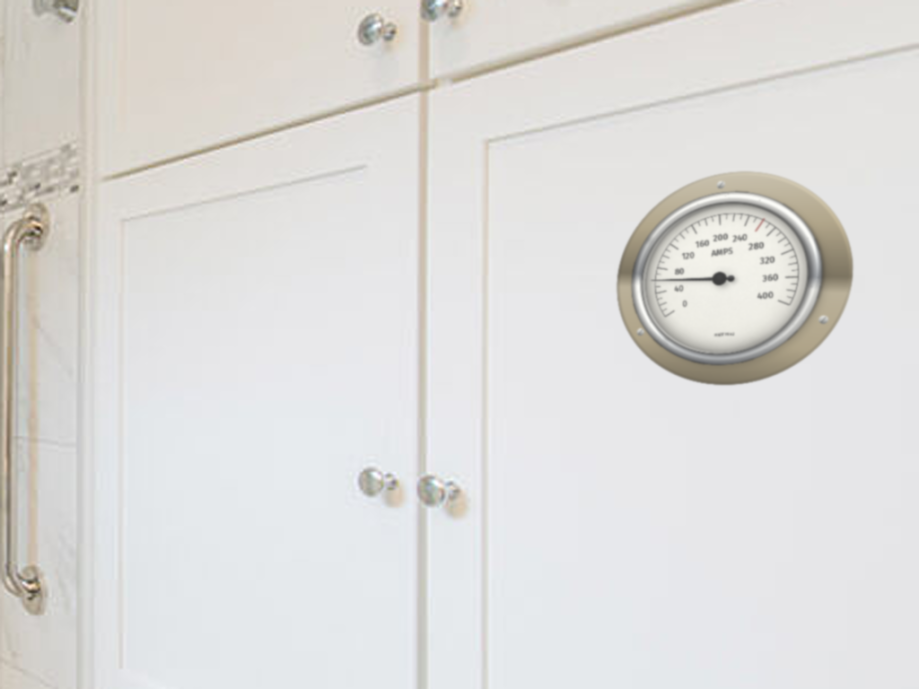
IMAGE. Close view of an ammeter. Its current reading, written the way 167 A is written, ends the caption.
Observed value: 60 A
